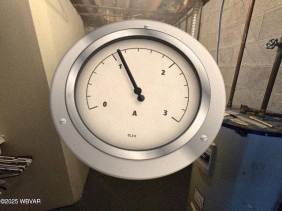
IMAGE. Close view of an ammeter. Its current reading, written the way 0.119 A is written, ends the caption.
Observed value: 1.1 A
